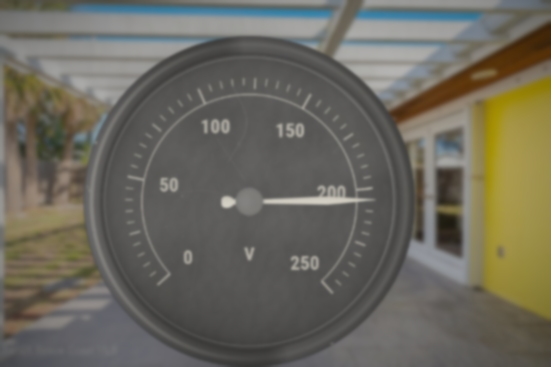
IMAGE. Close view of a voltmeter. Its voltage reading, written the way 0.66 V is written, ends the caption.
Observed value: 205 V
